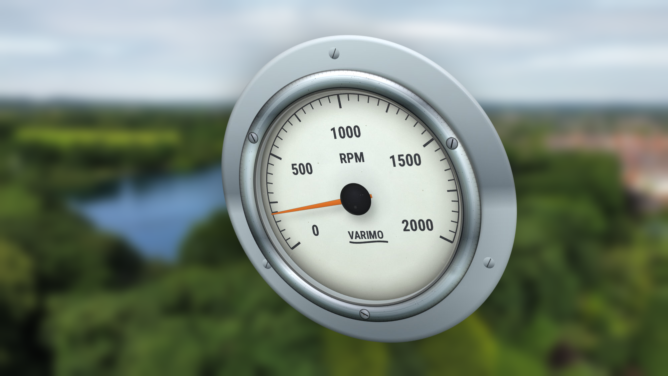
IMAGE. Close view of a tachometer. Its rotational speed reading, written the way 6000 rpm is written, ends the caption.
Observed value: 200 rpm
